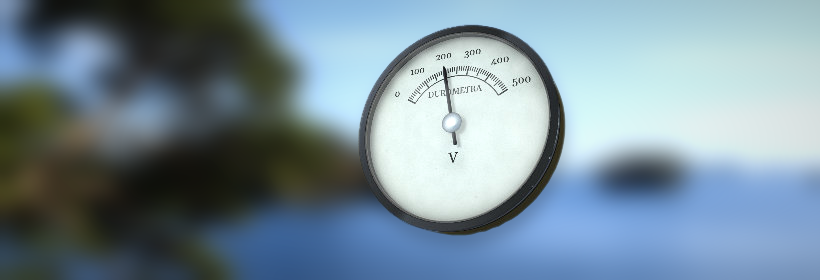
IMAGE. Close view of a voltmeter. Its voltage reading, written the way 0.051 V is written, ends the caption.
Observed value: 200 V
